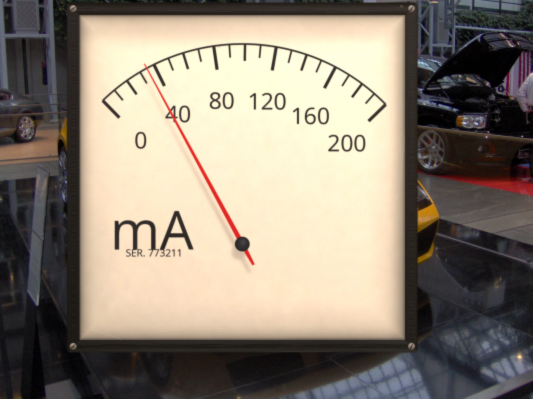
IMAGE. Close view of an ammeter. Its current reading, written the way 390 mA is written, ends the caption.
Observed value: 35 mA
